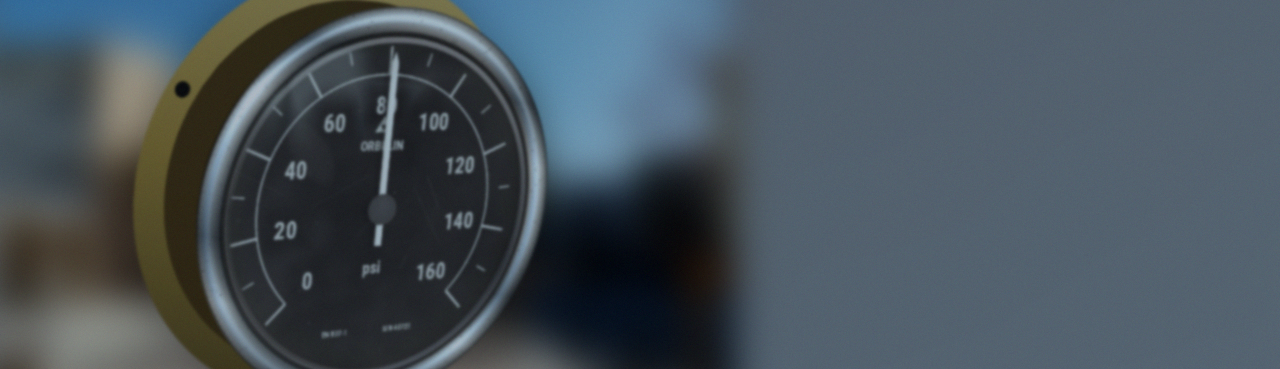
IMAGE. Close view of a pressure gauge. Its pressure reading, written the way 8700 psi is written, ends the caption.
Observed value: 80 psi
